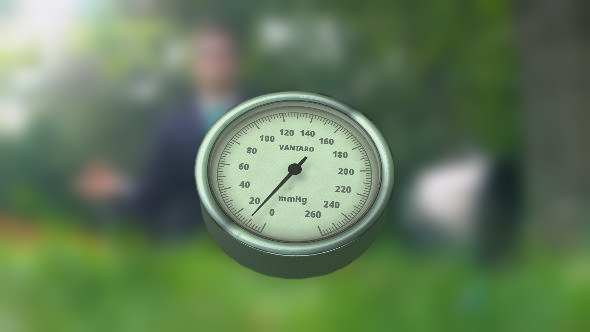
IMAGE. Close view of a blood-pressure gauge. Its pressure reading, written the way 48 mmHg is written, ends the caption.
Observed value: 10 mmHg
